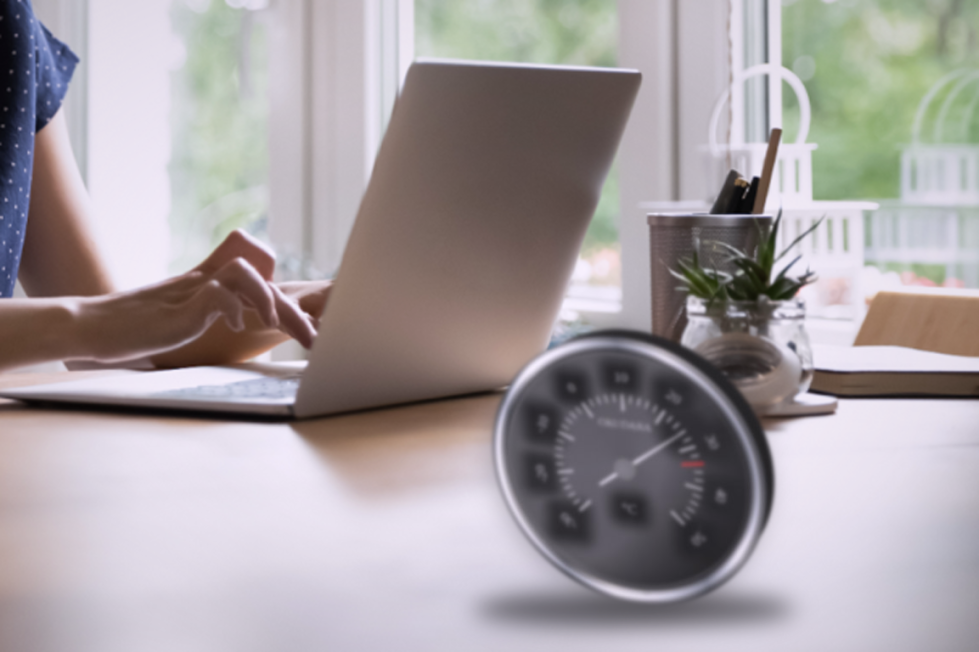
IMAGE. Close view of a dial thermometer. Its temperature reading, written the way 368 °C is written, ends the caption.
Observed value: 26 °C
